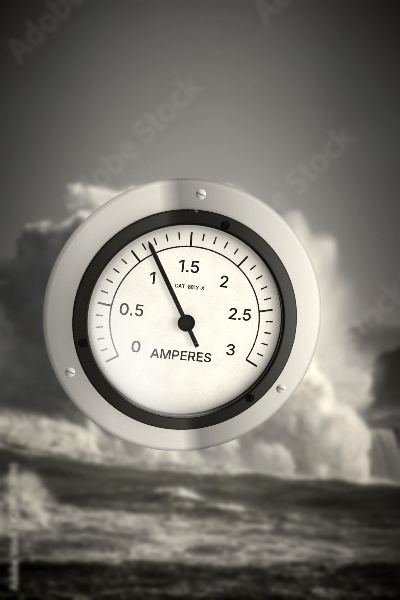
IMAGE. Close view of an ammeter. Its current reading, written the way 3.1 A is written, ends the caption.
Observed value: 1.15 A
